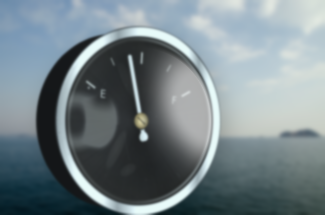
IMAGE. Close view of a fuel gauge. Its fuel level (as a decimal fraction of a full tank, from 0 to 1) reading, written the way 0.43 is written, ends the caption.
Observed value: 0.375
